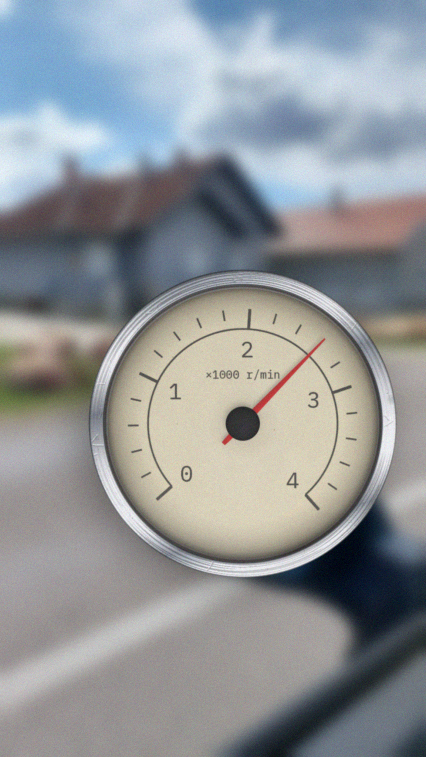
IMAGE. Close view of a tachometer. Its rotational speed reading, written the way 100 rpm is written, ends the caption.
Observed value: 2600 rpm
